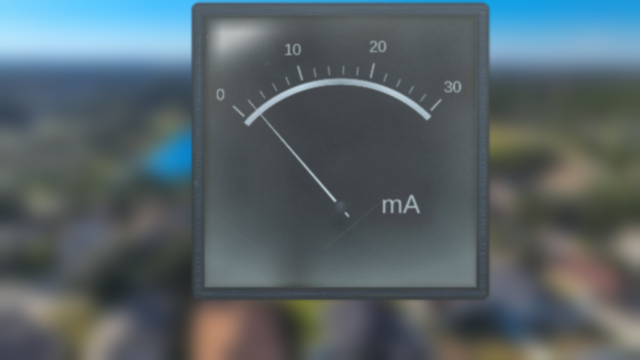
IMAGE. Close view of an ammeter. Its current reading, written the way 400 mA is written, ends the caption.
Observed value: 2 mA
